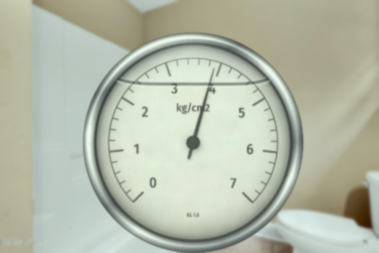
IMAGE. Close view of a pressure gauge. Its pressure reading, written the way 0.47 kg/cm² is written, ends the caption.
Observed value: 3.9 kg/cm²
